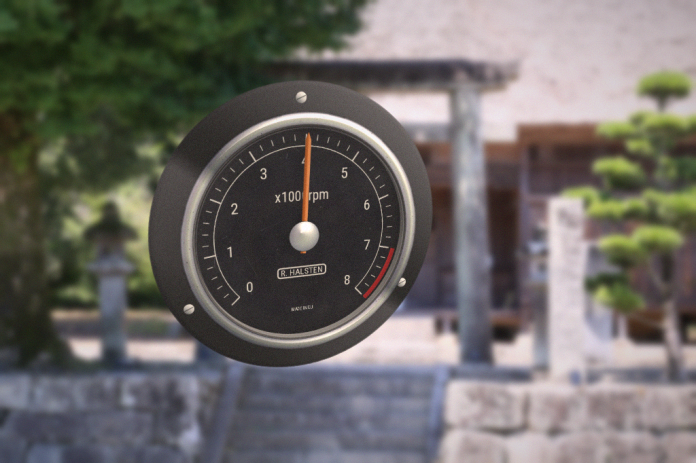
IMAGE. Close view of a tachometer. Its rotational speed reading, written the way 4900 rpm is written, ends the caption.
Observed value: 4000 rpm
